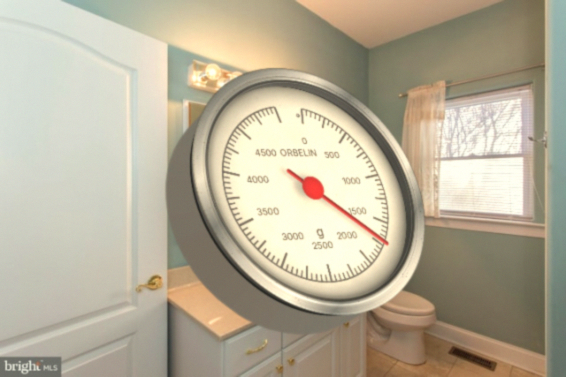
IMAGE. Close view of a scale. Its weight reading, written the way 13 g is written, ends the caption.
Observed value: 1750 g
